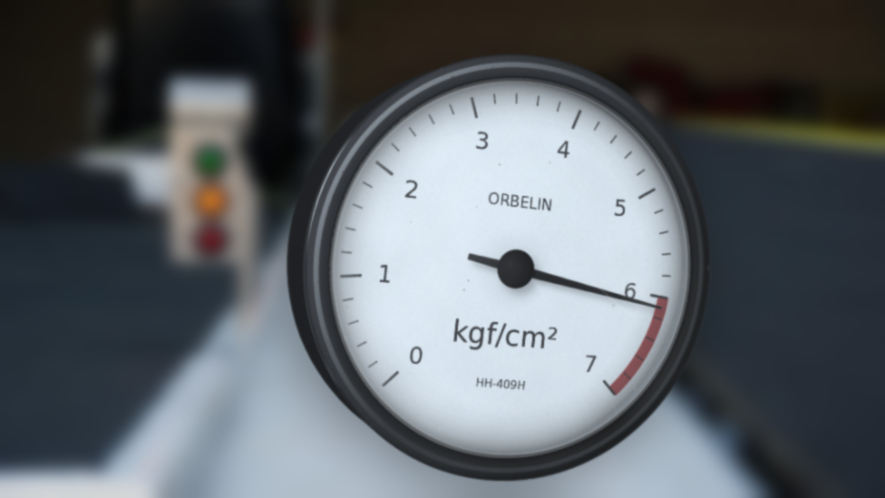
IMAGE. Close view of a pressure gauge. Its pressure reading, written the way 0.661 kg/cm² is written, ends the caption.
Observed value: 6.1 kg/cm²
